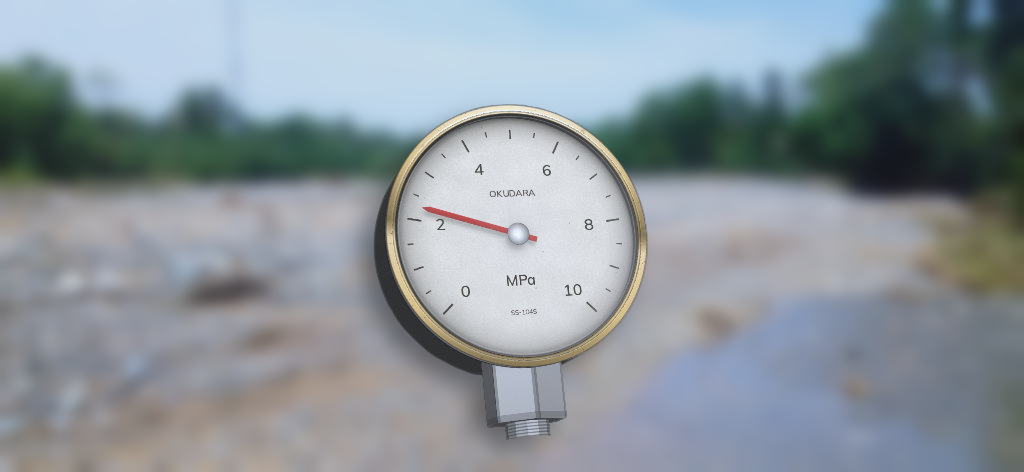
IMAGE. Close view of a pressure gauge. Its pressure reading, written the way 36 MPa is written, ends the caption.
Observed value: 2.25 MPa
